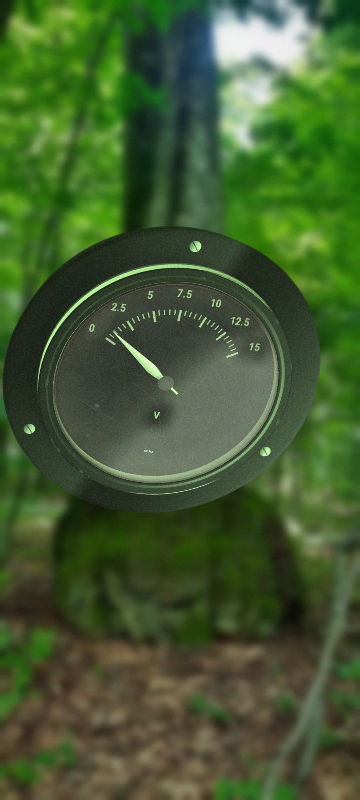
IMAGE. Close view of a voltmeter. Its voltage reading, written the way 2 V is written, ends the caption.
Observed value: 1 V
